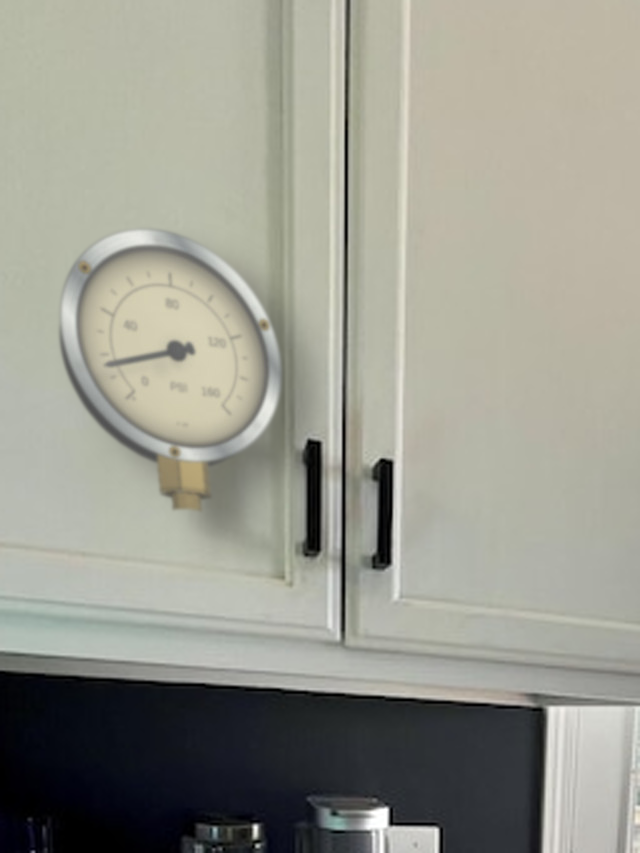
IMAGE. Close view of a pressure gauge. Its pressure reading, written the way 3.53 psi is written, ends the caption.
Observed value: 15 psi
